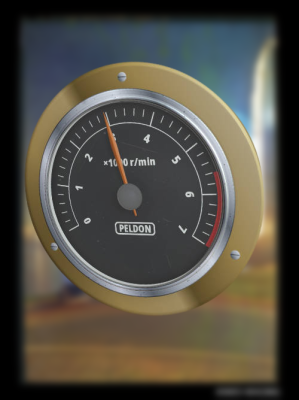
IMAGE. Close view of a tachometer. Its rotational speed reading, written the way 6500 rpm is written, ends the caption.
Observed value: 3000 rpm
